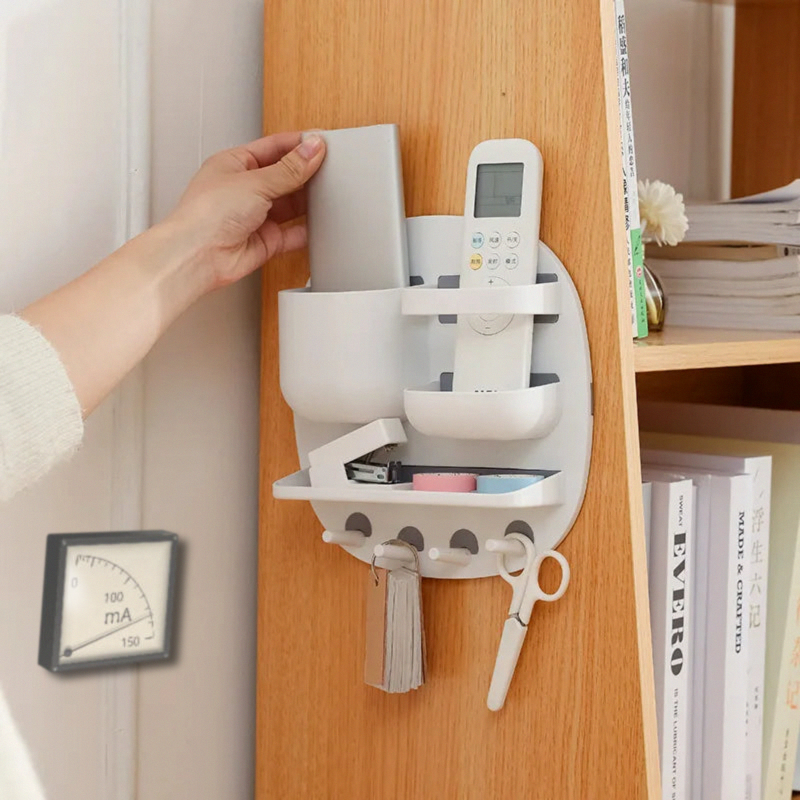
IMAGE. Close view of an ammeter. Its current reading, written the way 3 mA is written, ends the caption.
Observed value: 135 mA
